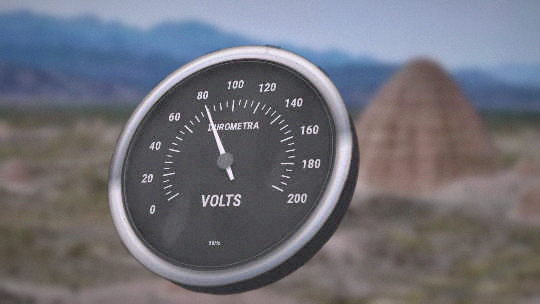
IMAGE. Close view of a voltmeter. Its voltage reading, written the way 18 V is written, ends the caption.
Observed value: 80 V
